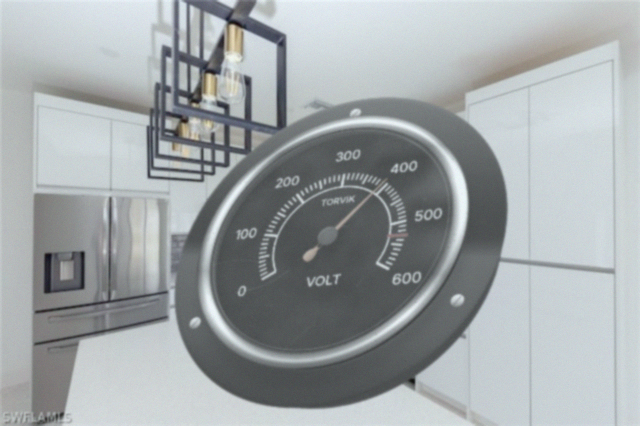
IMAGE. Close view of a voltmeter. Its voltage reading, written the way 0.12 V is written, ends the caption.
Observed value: 400 V
